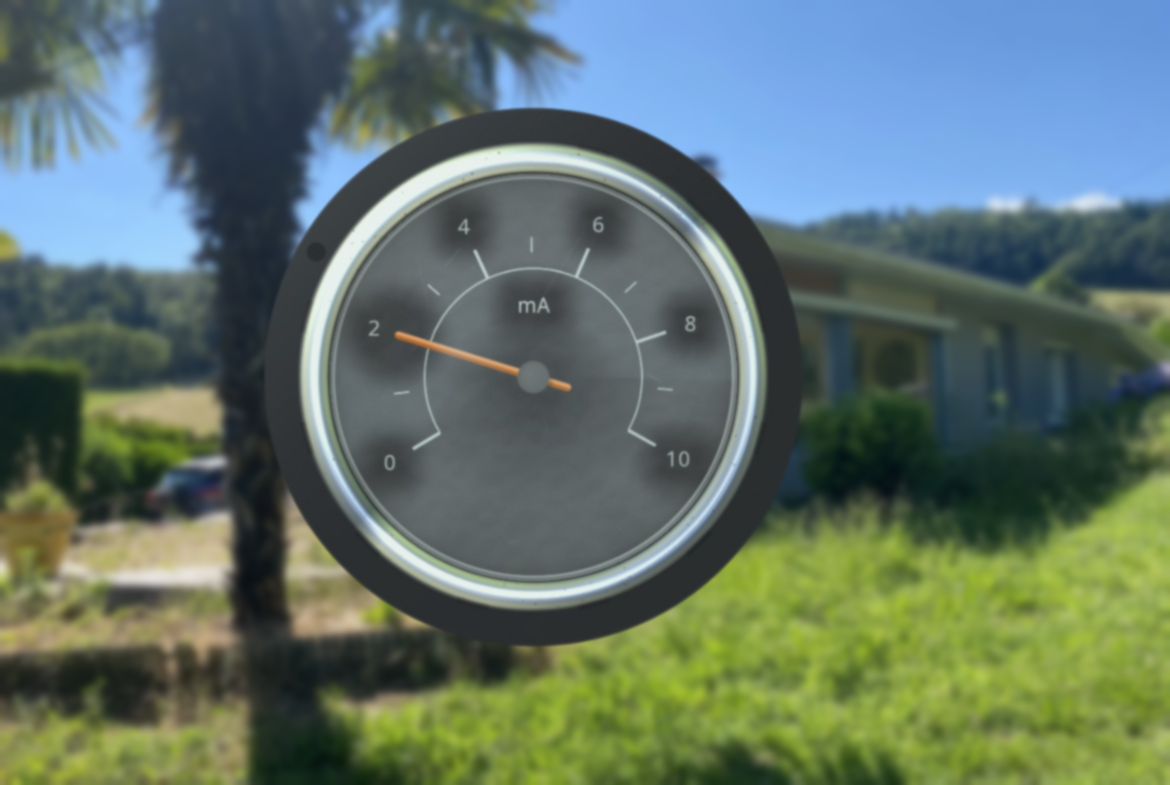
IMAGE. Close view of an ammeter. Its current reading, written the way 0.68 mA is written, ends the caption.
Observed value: 2 mA
